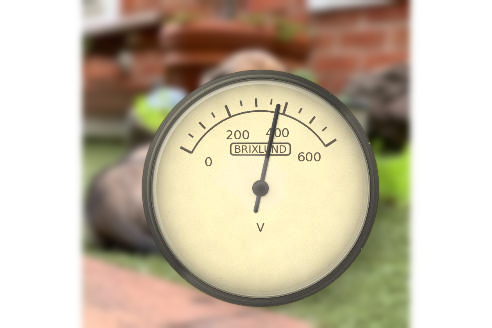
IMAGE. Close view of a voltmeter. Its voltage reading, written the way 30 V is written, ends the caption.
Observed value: 375 V
